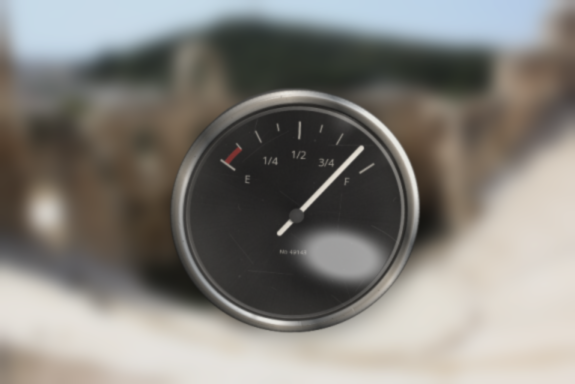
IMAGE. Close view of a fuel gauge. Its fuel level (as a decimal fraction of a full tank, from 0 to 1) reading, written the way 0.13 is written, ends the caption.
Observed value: 0.875
